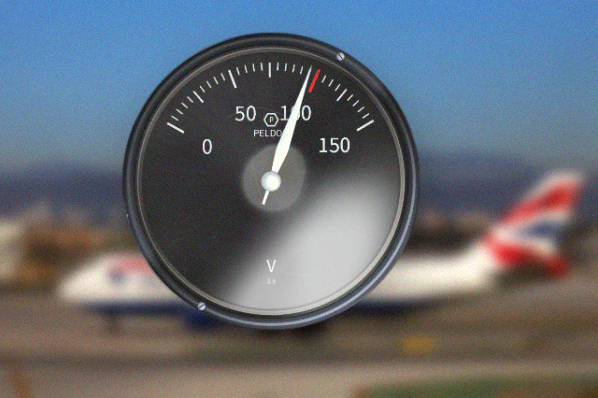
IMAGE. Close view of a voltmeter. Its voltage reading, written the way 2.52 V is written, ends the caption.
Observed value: 100 V
